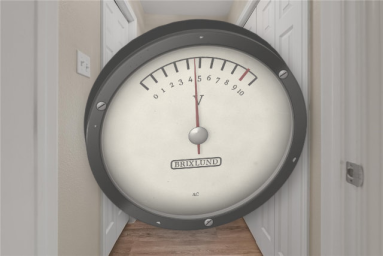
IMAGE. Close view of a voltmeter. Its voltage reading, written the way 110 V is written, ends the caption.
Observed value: 4.5 V
